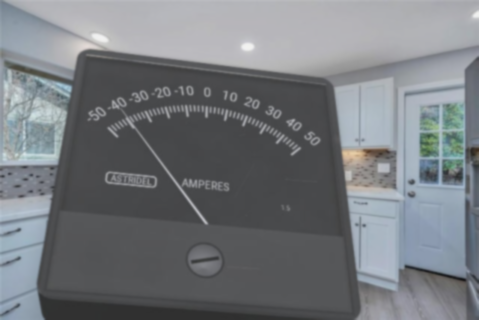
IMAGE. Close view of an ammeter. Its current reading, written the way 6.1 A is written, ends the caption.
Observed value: -40 A
